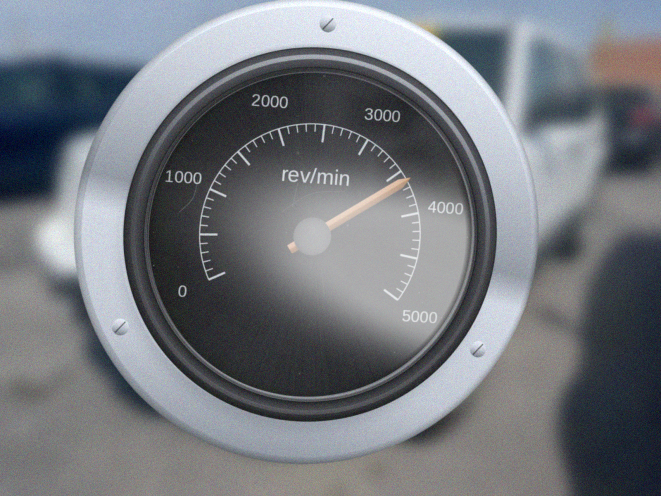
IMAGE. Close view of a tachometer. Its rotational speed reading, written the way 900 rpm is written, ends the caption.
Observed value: 3600 rpm
